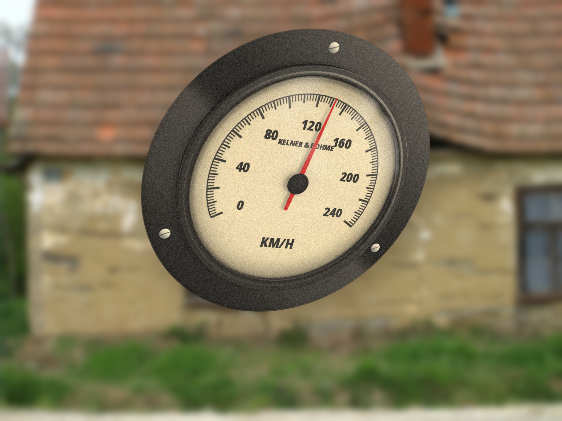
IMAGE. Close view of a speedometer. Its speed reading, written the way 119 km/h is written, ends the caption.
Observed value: 130 km/h
